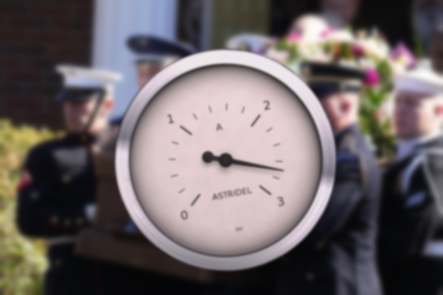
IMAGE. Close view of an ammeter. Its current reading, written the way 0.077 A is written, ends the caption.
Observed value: 2.7 A
